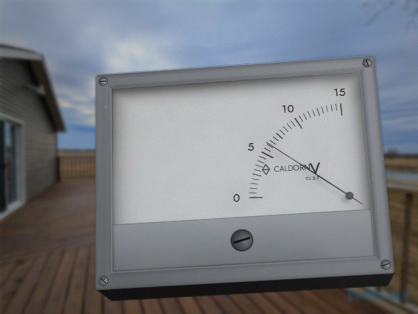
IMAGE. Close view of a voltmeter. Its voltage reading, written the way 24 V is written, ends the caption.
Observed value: 6 V
